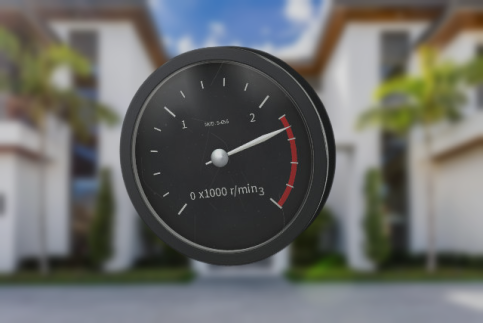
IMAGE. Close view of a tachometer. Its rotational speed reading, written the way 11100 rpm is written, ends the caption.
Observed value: 2300 rpm
